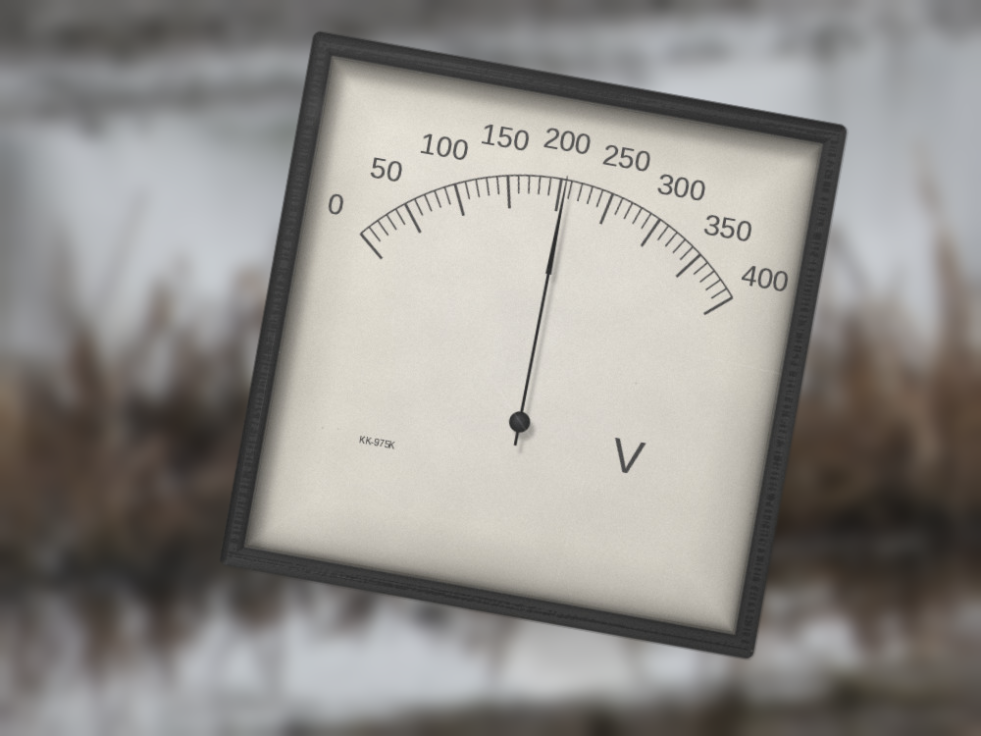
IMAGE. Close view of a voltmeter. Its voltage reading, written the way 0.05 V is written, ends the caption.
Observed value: 205 V
